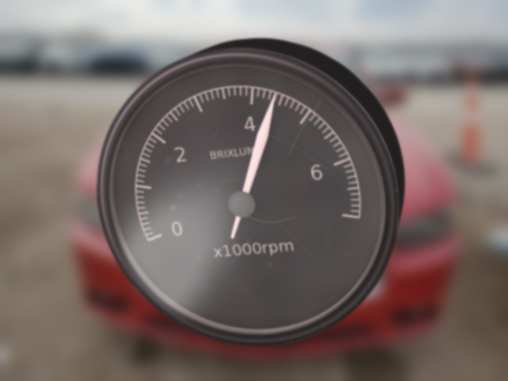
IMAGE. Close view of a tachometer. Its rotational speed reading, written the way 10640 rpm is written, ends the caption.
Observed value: 4400 rpm
